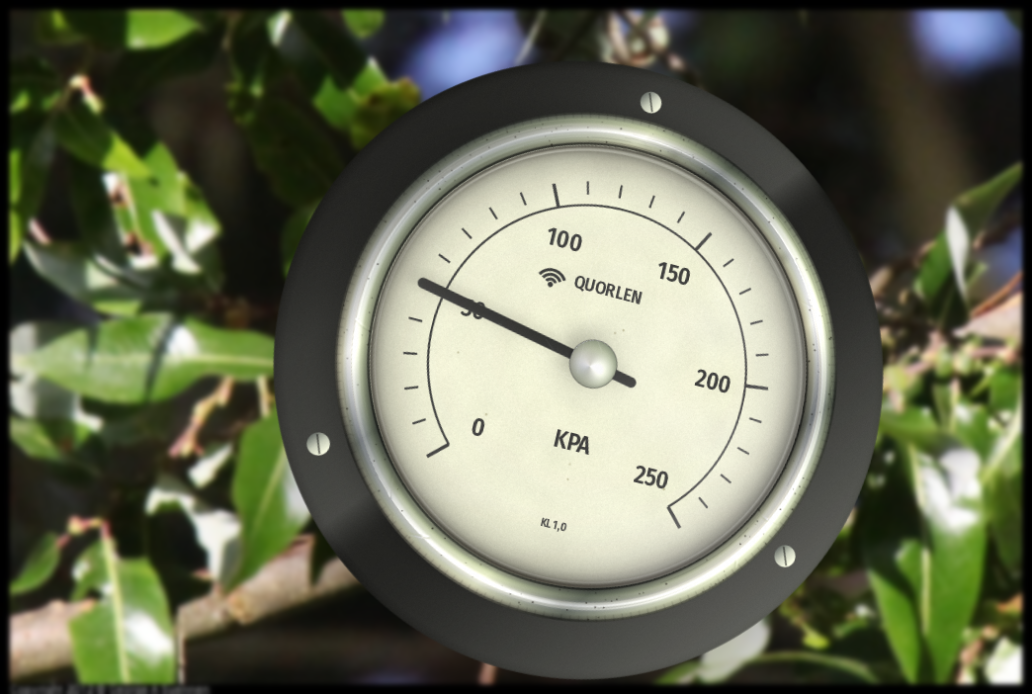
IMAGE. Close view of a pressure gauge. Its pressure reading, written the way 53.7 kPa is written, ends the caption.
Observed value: 50 kPa
